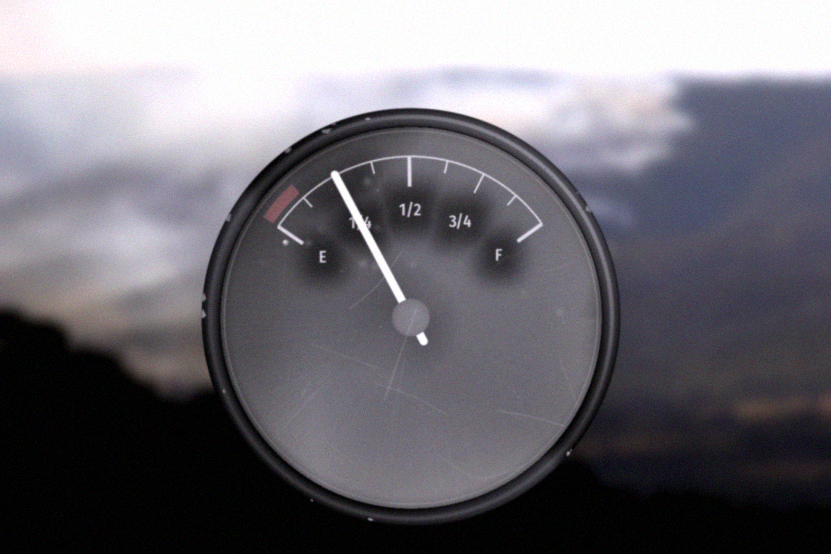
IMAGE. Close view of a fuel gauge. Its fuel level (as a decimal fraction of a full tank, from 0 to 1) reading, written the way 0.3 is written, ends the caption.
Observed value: 0.25
